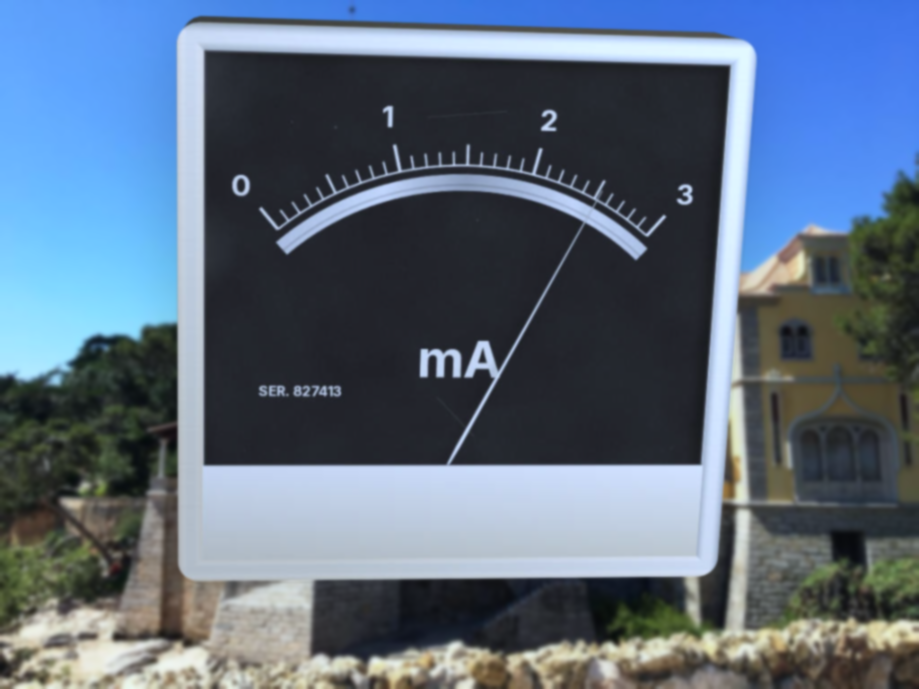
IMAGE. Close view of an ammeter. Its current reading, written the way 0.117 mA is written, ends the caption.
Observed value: 2.5 mA
